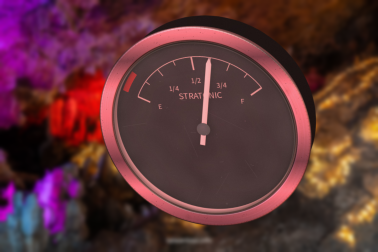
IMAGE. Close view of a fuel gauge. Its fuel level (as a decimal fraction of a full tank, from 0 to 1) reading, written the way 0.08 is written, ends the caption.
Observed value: 0.625
